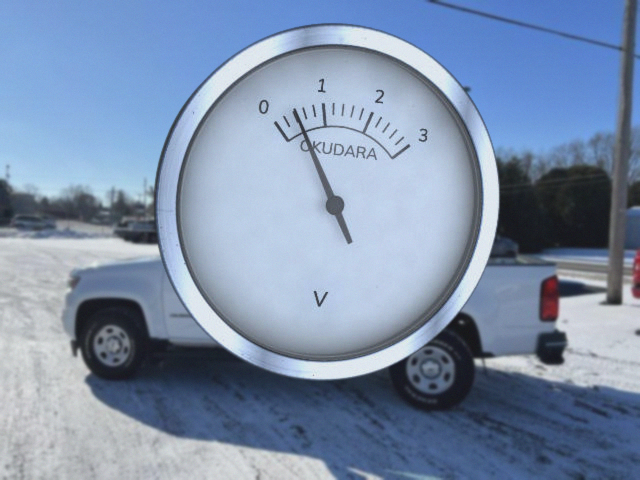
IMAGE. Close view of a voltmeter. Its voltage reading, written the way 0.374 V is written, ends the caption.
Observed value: 0.4 V
